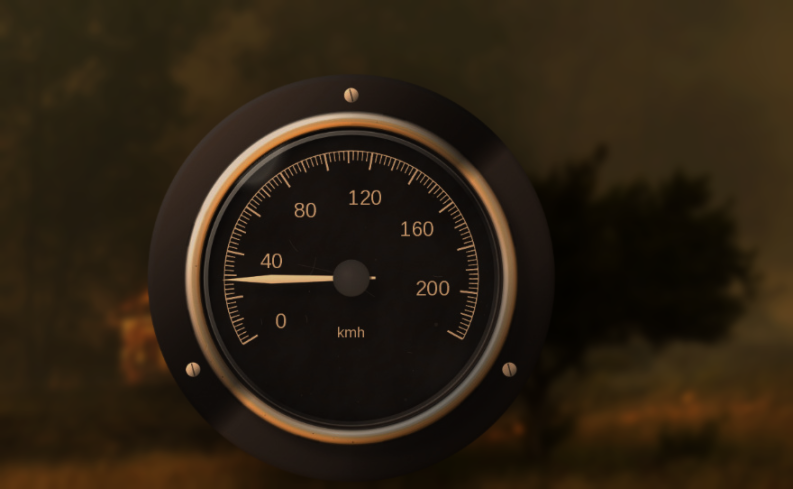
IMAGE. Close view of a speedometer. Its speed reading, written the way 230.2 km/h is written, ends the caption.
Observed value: 28 km/h
